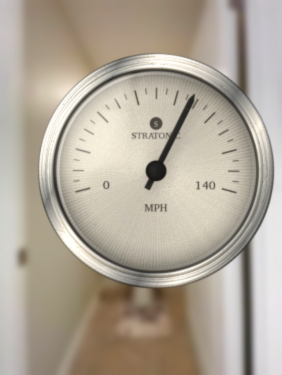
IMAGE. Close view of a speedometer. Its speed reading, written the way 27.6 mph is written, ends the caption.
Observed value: 87.5 mph
